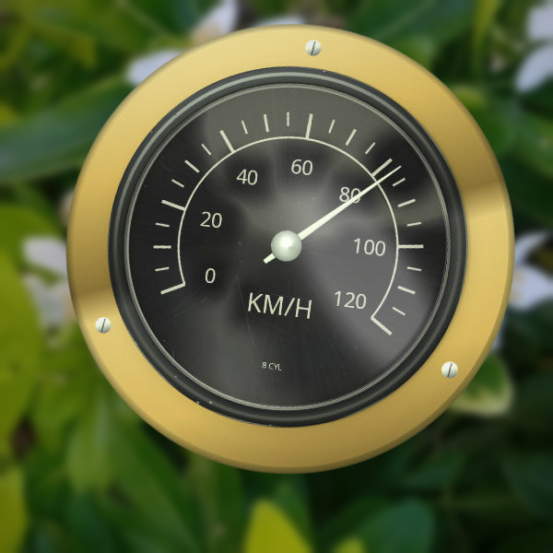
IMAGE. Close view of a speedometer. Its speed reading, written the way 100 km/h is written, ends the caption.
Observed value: 82.5 km/h
